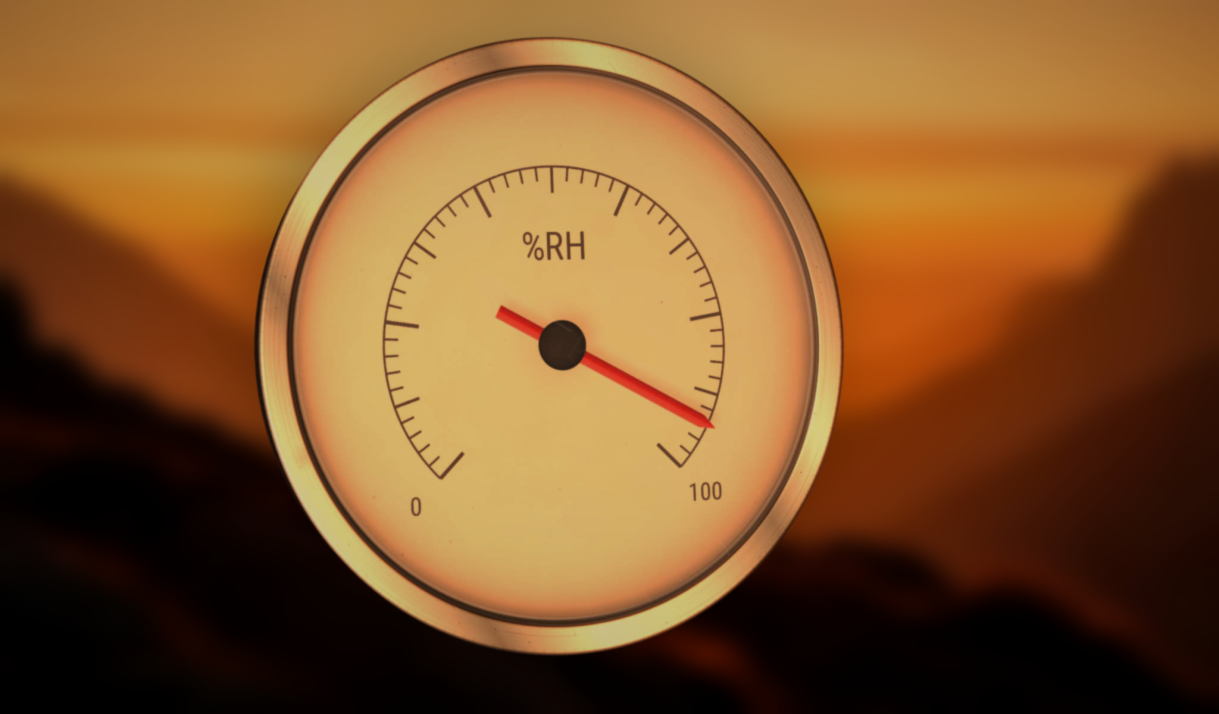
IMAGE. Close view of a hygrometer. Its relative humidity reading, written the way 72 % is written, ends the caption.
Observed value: 94 %
